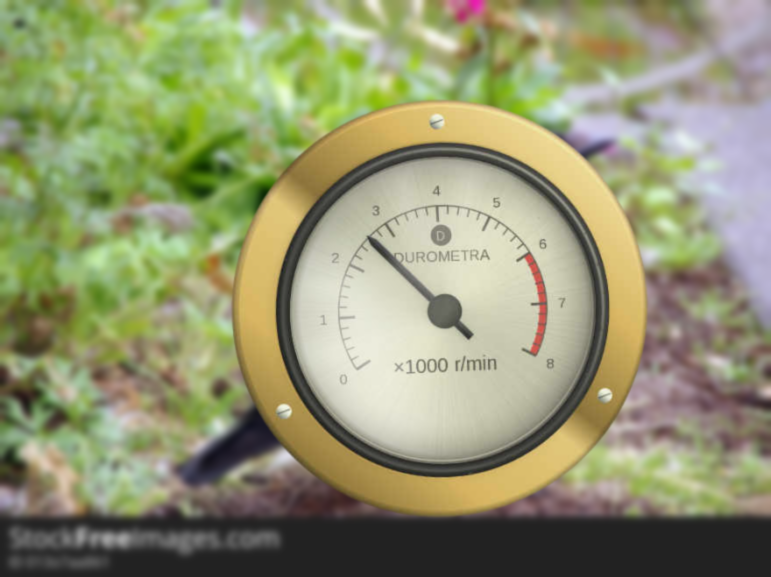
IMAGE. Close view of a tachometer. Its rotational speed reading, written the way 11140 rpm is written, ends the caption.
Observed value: 2600 rpm
